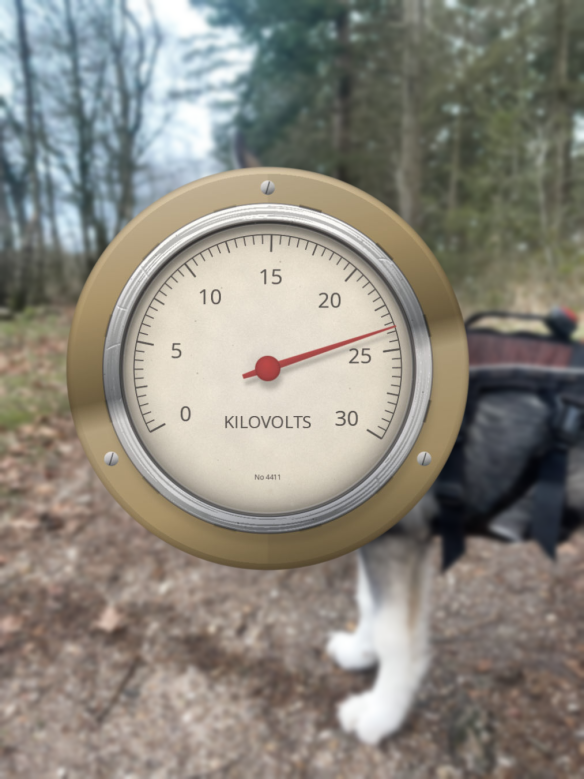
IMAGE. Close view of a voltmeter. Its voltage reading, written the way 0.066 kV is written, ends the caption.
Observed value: 23.75 kV
